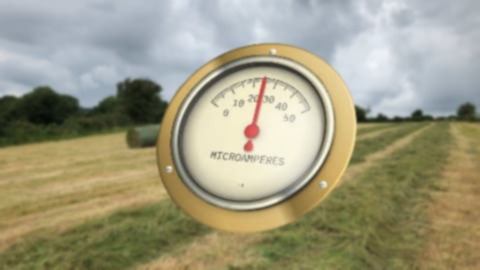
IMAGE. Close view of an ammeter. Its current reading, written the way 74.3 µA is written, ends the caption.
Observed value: 25 µA
